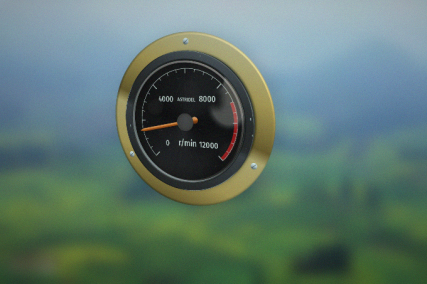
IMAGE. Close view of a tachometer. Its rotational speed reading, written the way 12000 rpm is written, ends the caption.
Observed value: 1500 rpm
